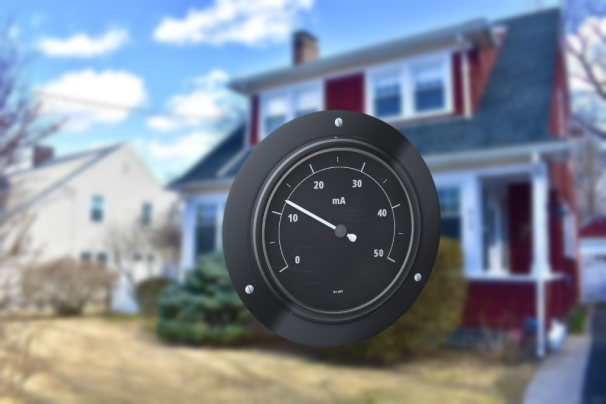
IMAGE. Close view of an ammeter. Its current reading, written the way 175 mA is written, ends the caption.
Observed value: 12.5 mA
